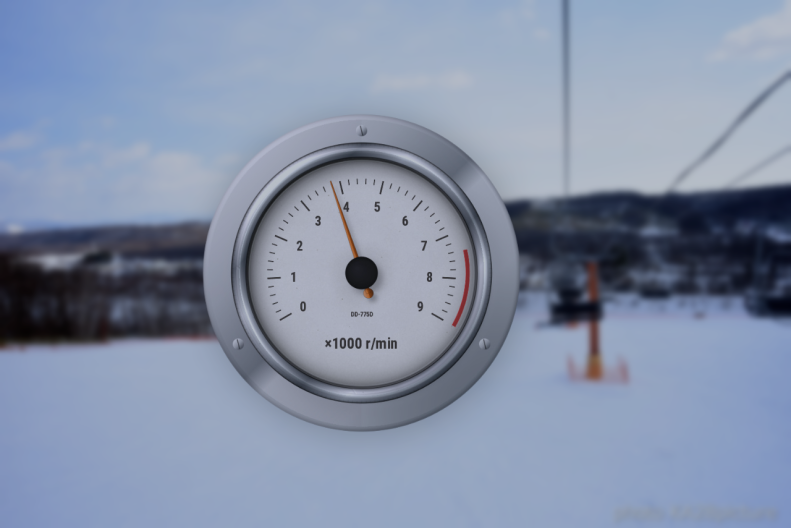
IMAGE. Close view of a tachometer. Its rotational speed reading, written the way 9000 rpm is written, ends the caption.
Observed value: 3800 rpm
